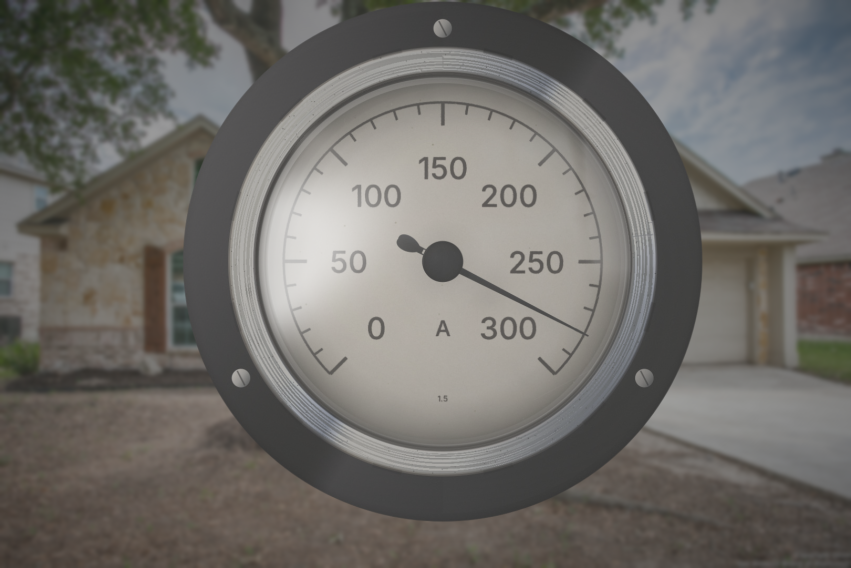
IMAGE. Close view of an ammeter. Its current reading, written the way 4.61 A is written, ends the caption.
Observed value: 280 A
